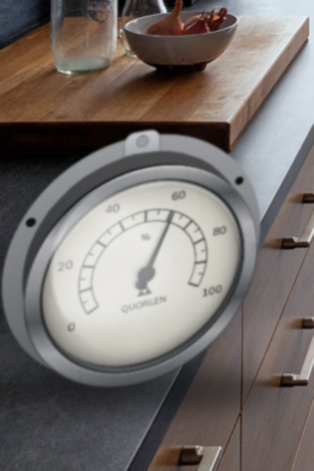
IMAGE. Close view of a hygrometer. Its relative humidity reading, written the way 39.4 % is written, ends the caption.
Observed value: 60 %
